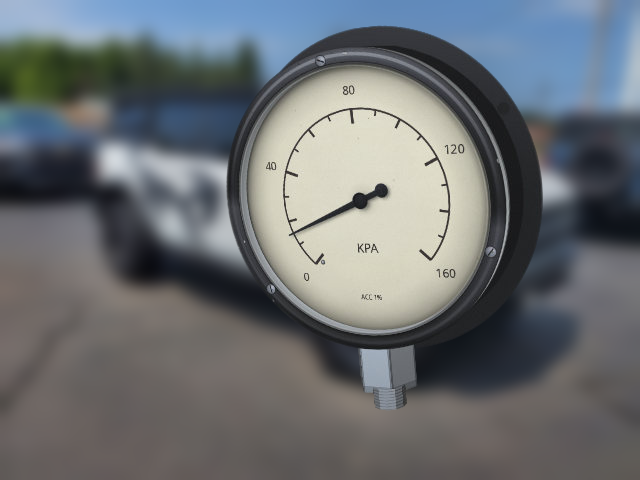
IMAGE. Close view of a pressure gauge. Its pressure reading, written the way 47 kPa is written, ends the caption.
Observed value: 15 kPa
